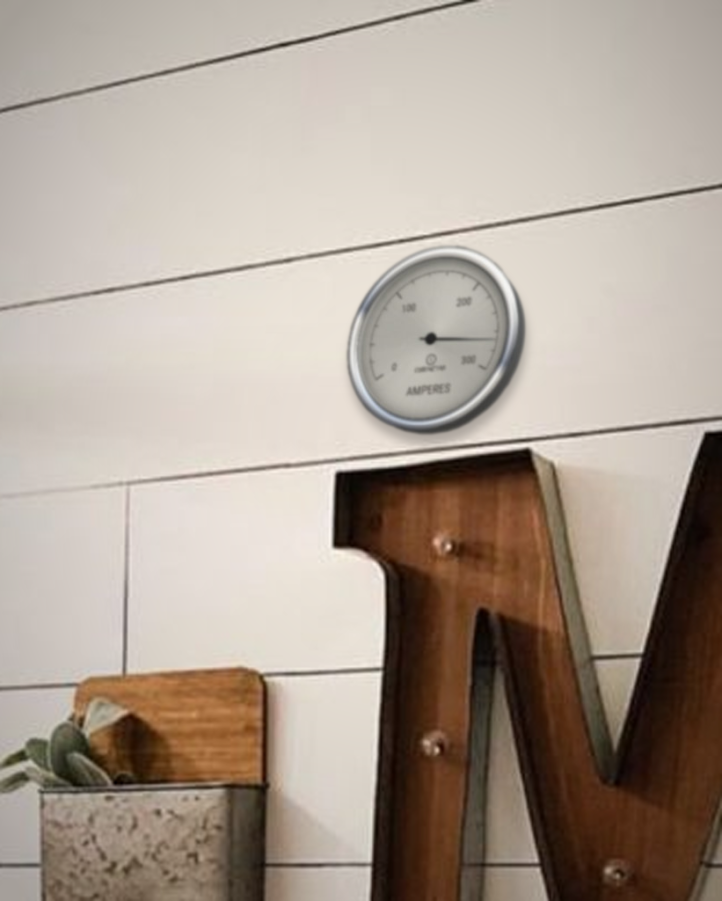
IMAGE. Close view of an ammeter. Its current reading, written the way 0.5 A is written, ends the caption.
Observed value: 270 A
